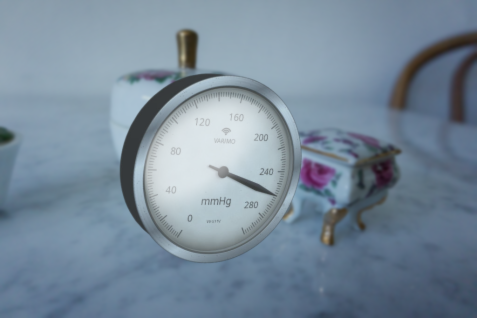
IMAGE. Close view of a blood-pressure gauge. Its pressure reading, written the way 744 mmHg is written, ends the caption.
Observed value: 260 mmHg
